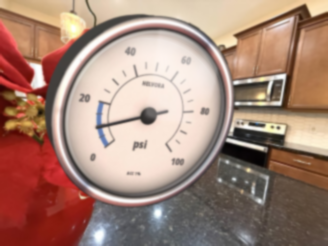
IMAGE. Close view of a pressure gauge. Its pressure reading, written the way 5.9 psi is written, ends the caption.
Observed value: 10 psi
